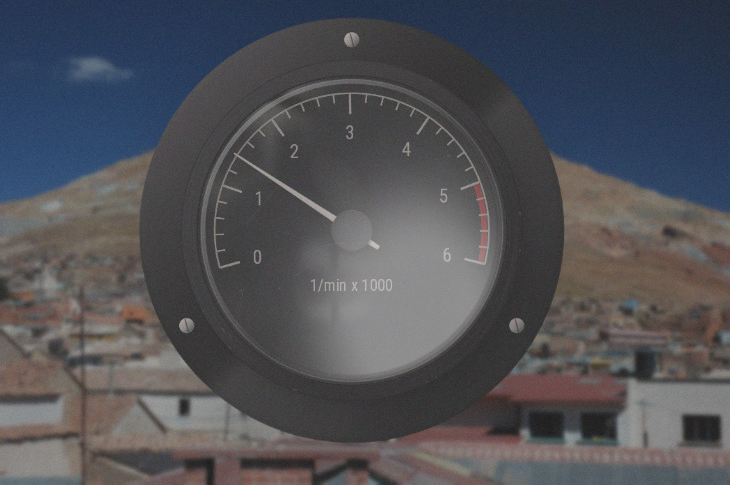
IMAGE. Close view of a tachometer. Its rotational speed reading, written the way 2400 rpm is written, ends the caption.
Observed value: 1400 rpm
